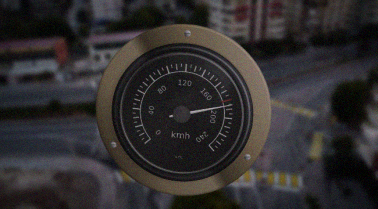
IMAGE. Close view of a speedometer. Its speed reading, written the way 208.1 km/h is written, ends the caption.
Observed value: 185 km/h
